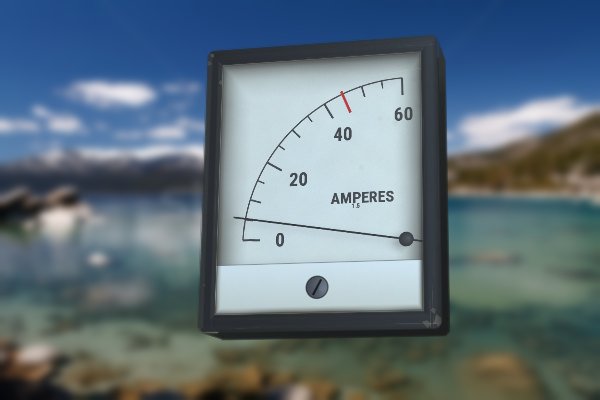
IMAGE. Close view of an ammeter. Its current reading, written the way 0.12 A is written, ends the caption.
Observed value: 5 A
